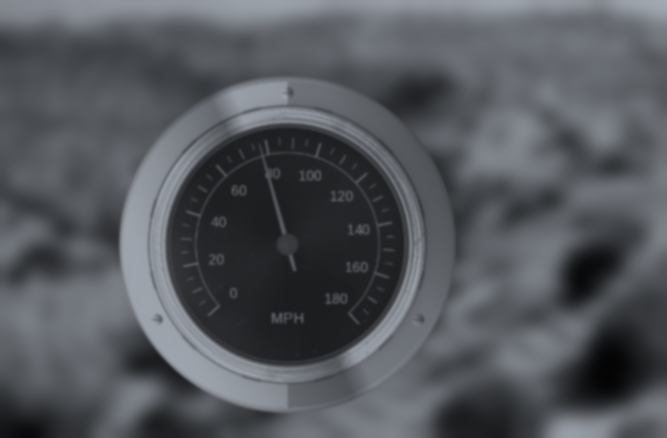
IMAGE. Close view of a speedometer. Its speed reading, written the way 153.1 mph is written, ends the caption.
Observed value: 77.5 mph
